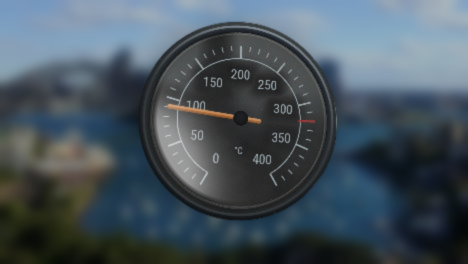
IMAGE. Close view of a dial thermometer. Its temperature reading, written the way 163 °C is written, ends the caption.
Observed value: 90 °C
